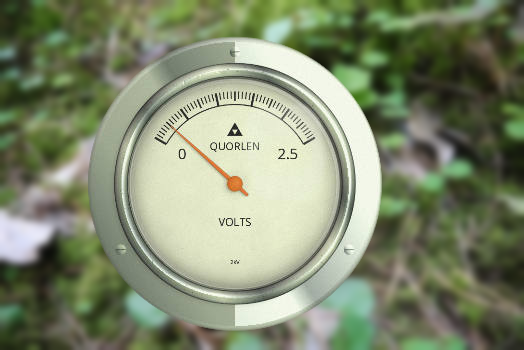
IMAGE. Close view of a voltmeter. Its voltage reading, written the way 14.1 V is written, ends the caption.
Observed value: 0.25 V
